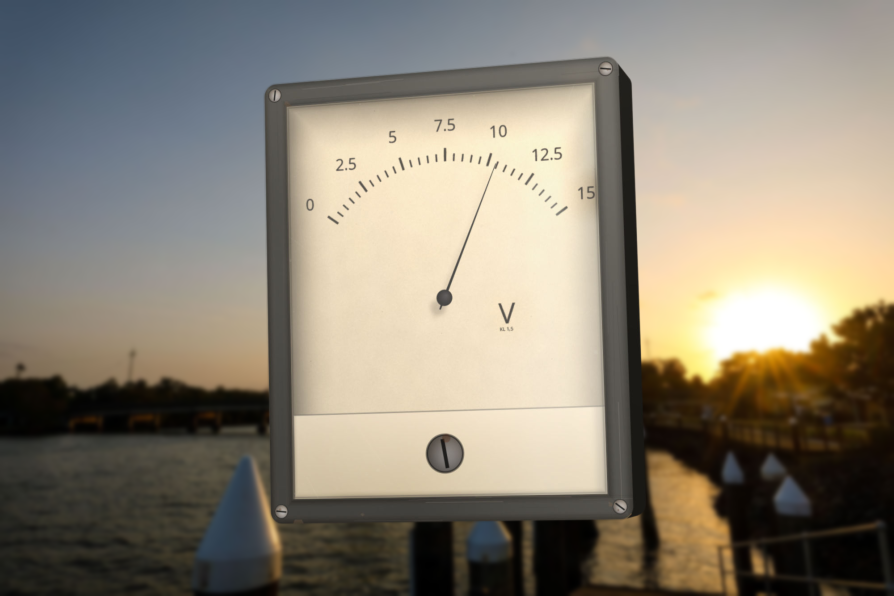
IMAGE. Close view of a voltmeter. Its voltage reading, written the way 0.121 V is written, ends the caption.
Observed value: 10.5 V
